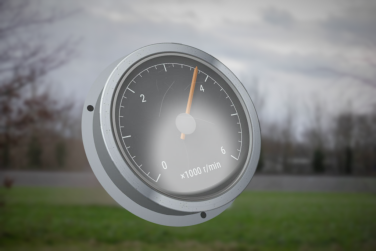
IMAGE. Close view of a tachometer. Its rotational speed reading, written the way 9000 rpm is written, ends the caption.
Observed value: 3700 rpm
